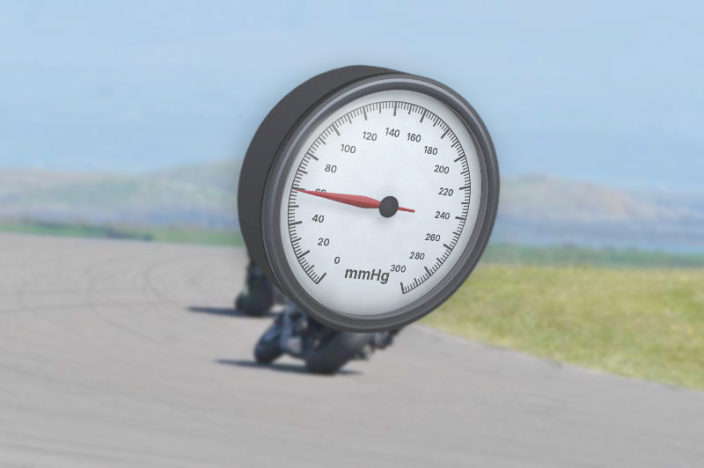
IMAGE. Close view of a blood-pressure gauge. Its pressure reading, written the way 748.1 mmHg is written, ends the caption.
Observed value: 60 mmHg
